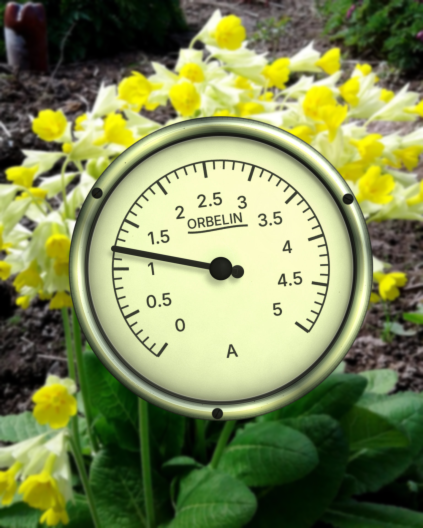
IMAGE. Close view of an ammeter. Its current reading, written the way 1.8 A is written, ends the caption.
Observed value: 1.2 A
